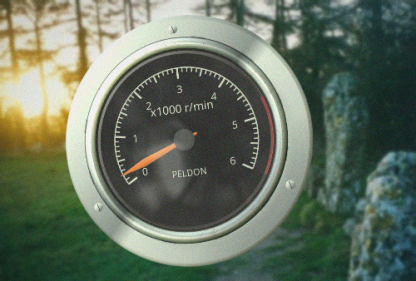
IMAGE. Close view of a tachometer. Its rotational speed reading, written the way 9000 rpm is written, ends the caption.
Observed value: 200 rpm
